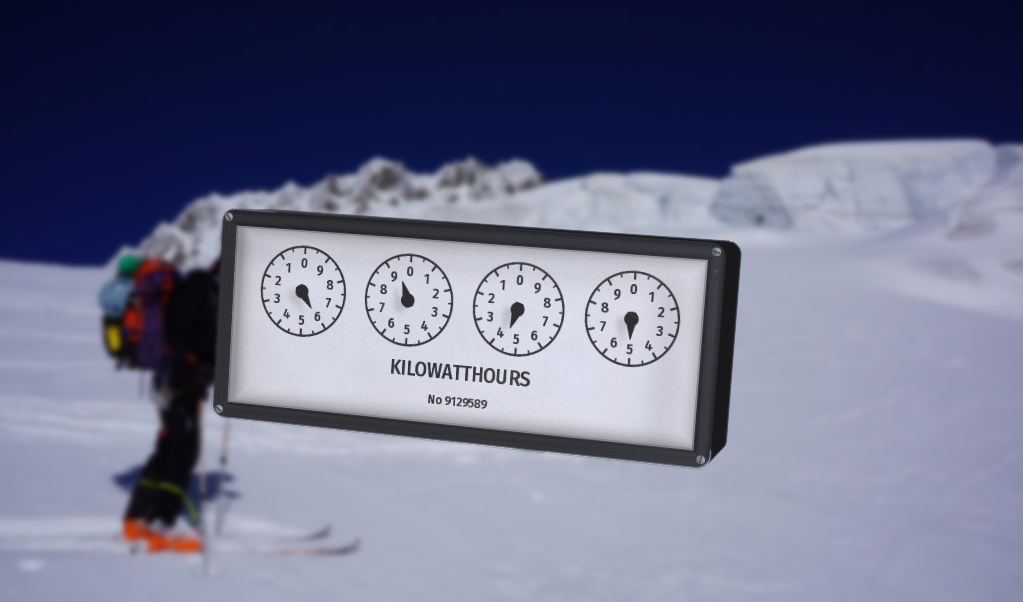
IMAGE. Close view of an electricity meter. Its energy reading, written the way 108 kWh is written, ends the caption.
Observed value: 5945 kWh
